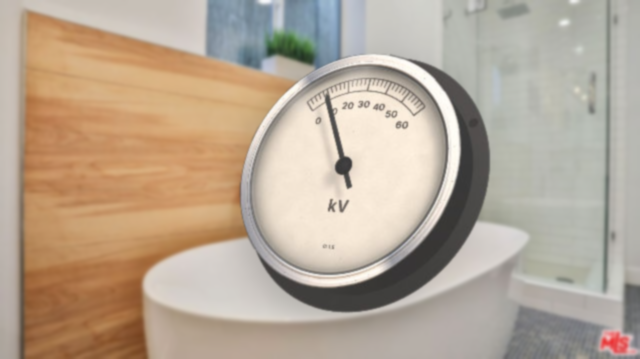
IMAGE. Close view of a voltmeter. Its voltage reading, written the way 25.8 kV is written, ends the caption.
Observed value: 10 kV
